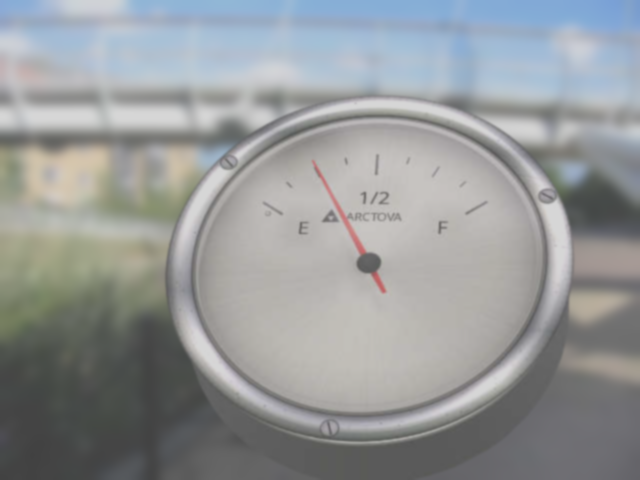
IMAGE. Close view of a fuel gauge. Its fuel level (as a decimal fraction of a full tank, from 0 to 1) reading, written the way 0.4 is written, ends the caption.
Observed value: 0.25
